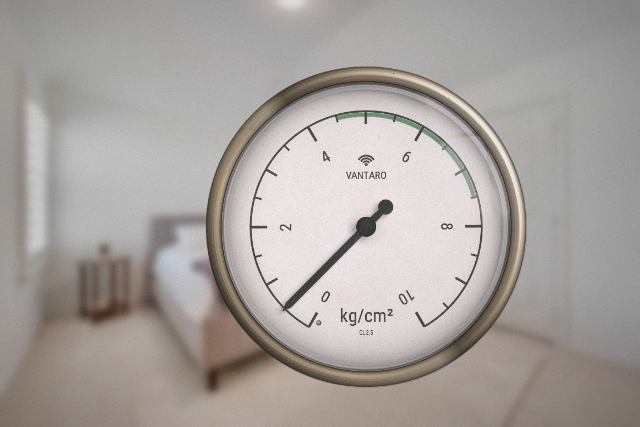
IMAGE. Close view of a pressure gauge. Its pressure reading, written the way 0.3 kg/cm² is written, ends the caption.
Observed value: 0.5 kg/cm²
